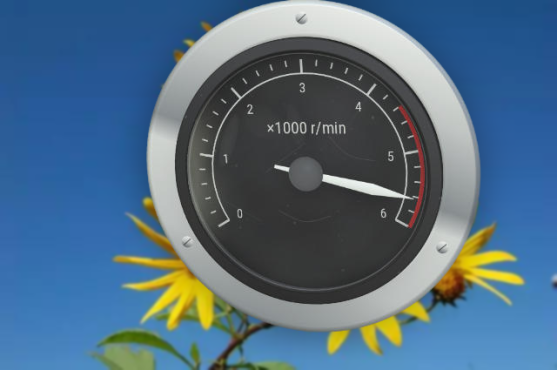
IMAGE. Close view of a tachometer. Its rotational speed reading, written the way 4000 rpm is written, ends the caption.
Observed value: 5600 rpm
